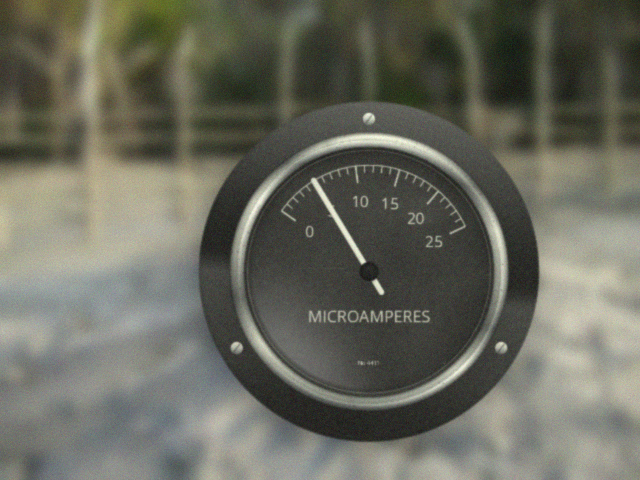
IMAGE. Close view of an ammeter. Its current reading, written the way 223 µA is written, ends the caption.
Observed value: 5 µA
